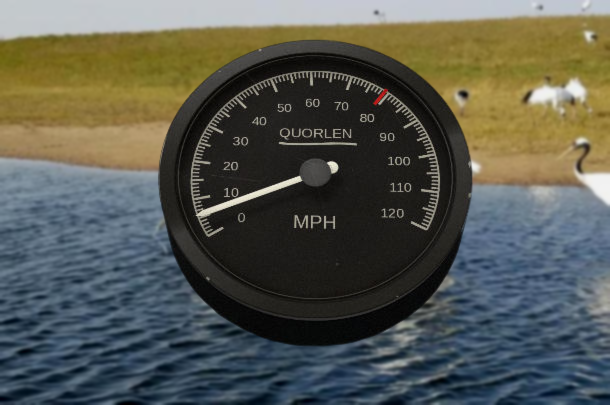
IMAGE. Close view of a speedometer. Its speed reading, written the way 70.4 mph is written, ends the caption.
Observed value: 5 mph
